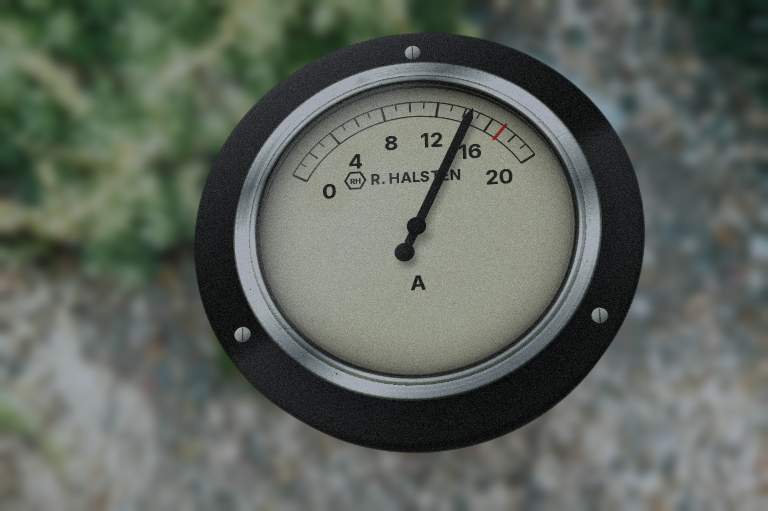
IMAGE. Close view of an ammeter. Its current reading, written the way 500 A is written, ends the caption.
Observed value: 14.5 A
